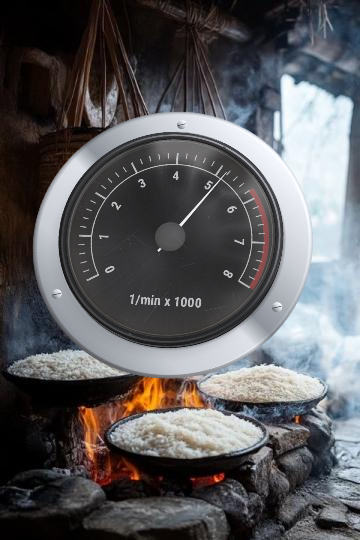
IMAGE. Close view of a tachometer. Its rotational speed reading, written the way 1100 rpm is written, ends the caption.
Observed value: 5200 rpm
